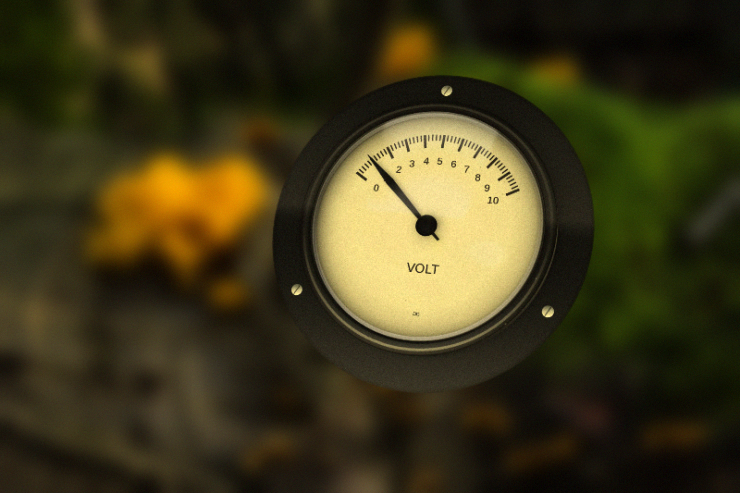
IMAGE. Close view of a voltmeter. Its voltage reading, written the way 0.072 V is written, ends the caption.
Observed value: 1 V
